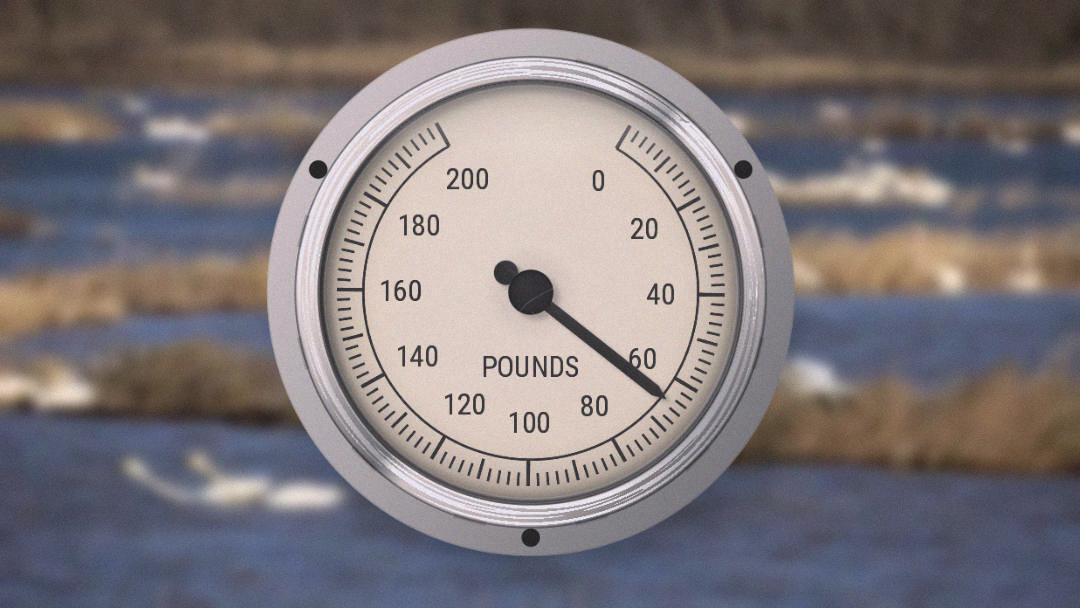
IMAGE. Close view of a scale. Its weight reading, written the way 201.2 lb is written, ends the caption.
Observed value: 65 lb
